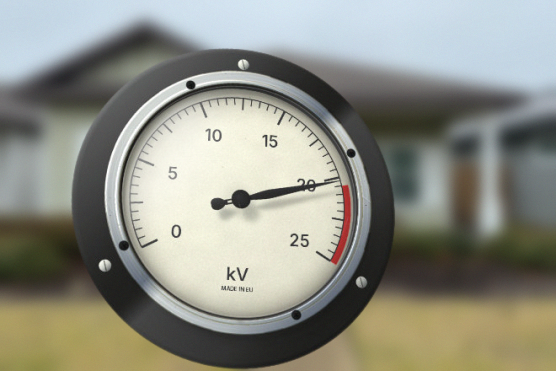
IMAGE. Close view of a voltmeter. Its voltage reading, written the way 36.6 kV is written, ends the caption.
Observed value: 20.25 kV
